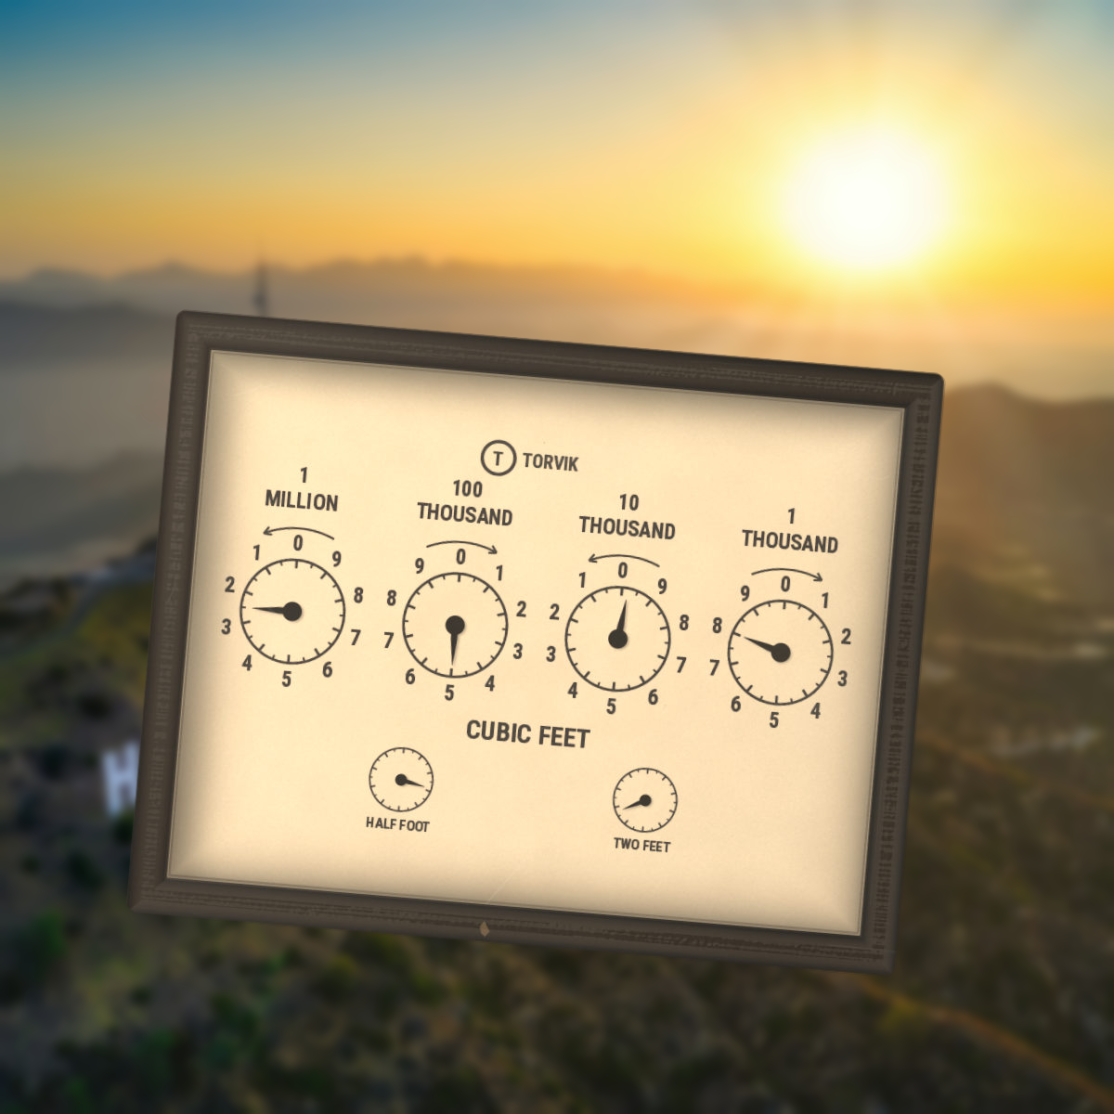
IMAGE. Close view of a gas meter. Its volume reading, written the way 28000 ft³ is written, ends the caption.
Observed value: 249800 ft³
